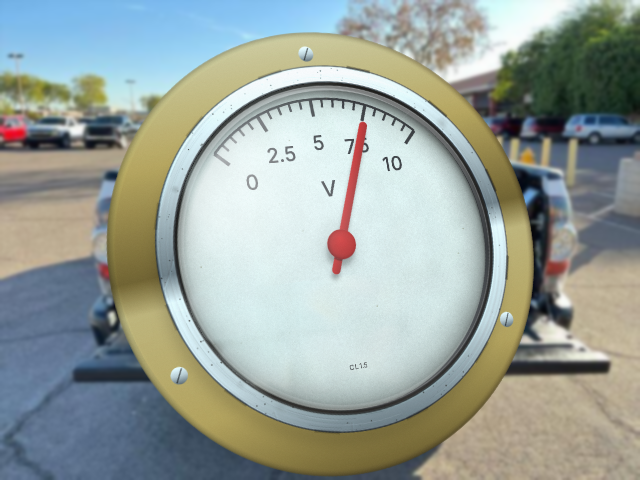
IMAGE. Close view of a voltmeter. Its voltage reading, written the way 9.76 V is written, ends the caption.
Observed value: 7.5 V
